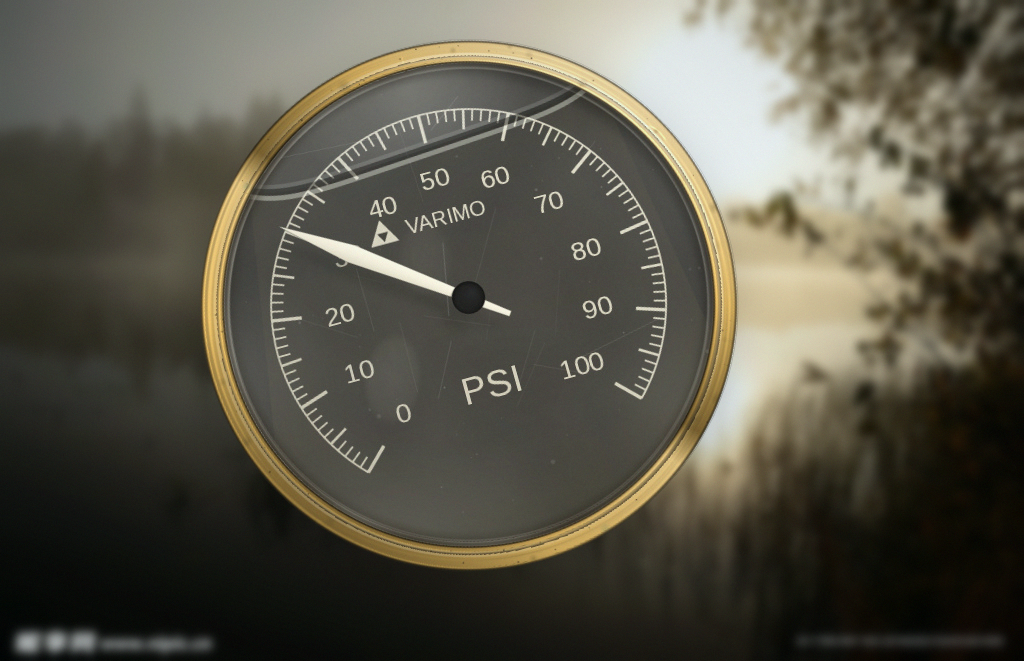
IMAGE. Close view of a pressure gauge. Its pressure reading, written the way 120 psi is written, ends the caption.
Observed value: 30 psi
